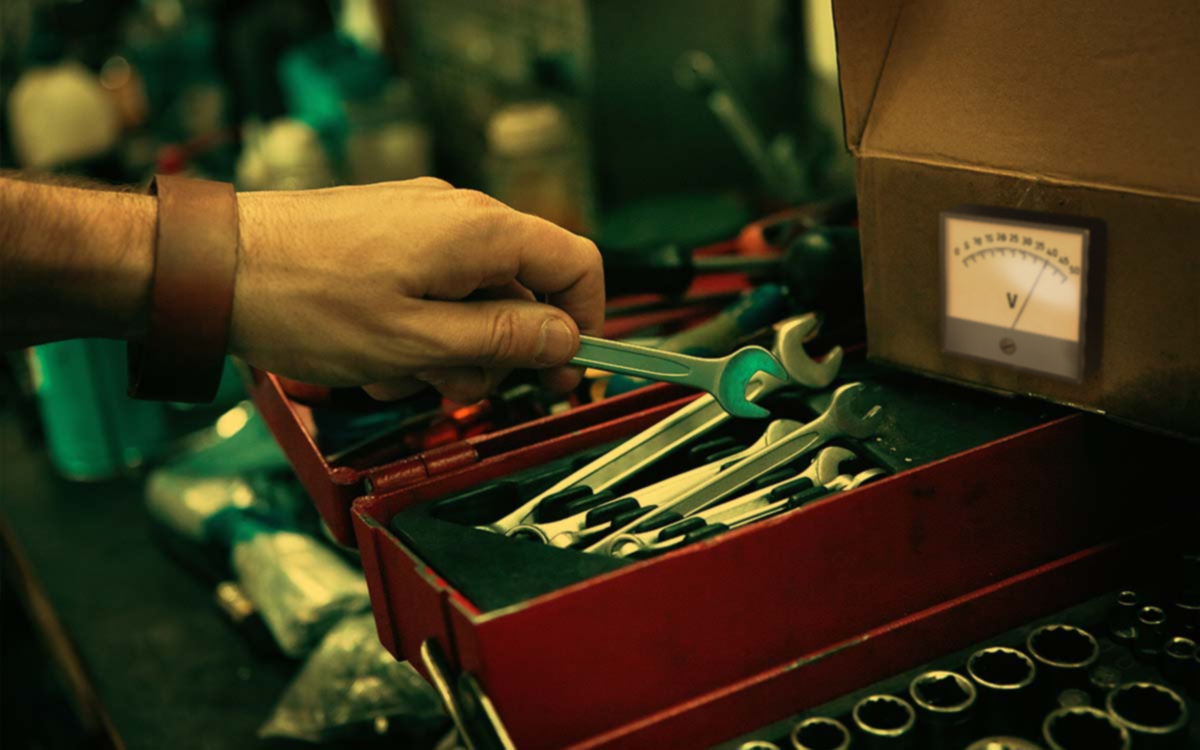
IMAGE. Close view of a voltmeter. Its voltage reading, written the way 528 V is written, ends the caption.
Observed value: 40 V
